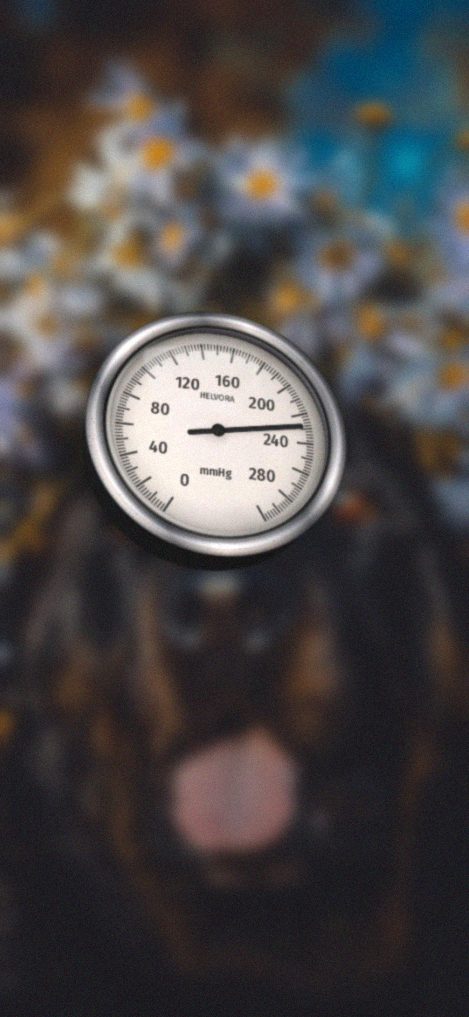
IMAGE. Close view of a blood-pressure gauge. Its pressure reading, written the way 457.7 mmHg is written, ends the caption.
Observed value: 230 mmHg
